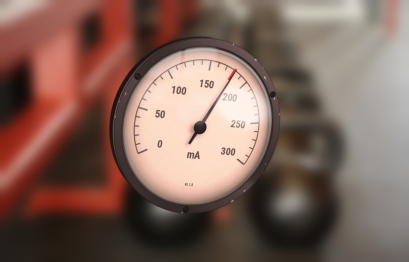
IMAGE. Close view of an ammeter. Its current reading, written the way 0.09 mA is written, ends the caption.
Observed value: 180 mA
